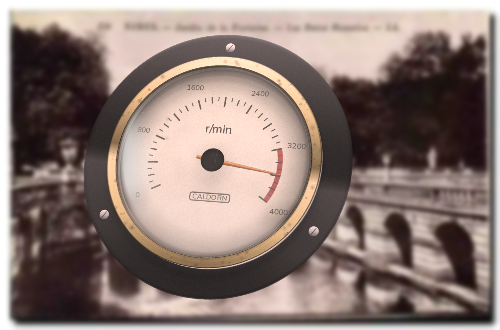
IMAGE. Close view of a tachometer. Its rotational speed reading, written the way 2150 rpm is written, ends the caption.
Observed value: 3600 rpm
